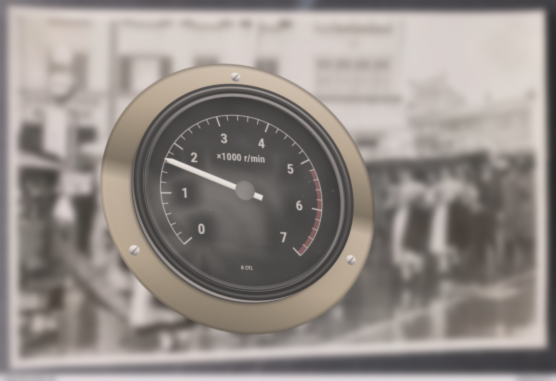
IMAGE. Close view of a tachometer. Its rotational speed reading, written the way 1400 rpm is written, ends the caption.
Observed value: 1600 rpm
